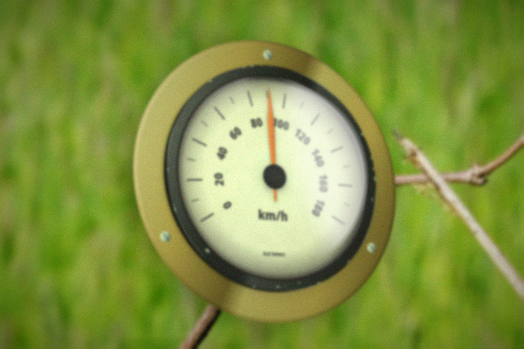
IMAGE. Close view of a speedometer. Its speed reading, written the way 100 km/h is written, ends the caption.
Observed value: 90 km/h
